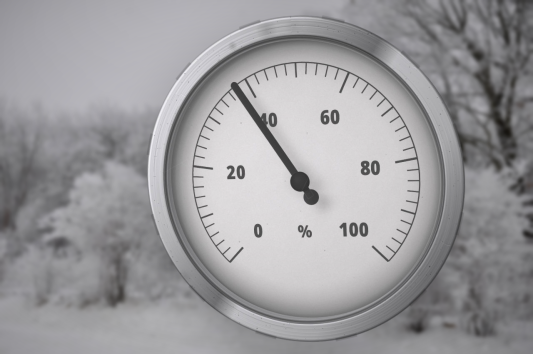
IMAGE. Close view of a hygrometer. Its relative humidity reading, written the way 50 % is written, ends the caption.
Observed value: 38 %
